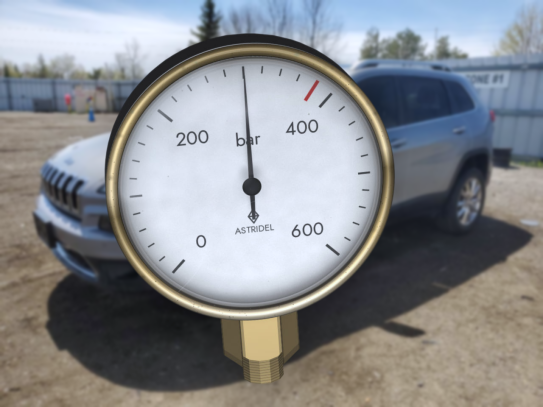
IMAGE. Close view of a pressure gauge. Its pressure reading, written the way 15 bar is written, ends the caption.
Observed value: 300 bar
